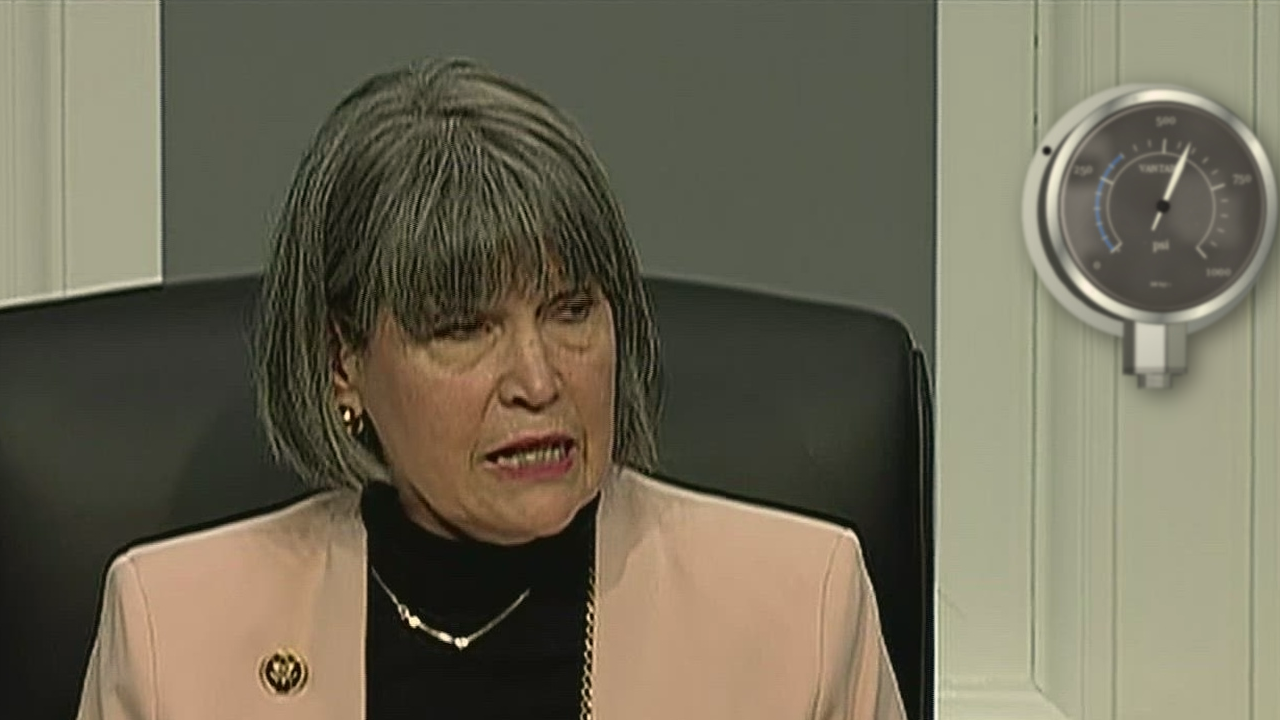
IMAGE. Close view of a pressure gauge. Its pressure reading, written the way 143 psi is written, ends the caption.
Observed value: 575 psi
